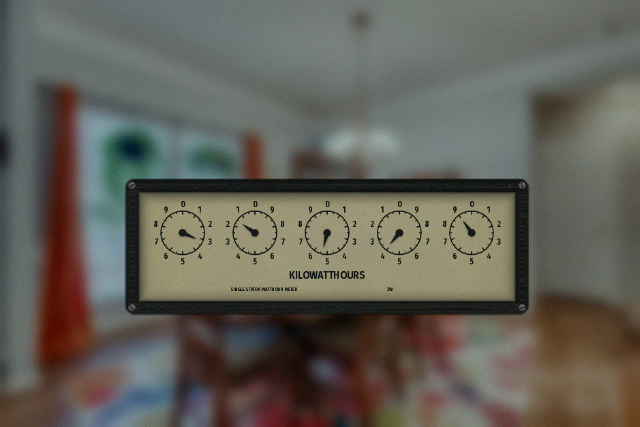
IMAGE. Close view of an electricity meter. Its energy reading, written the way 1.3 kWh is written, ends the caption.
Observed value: 31539 kWh
